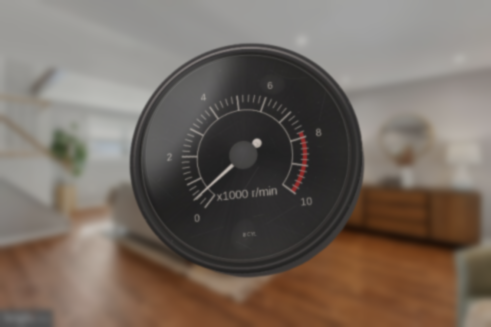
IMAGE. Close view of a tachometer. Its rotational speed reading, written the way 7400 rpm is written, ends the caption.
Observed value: 400 rpm
